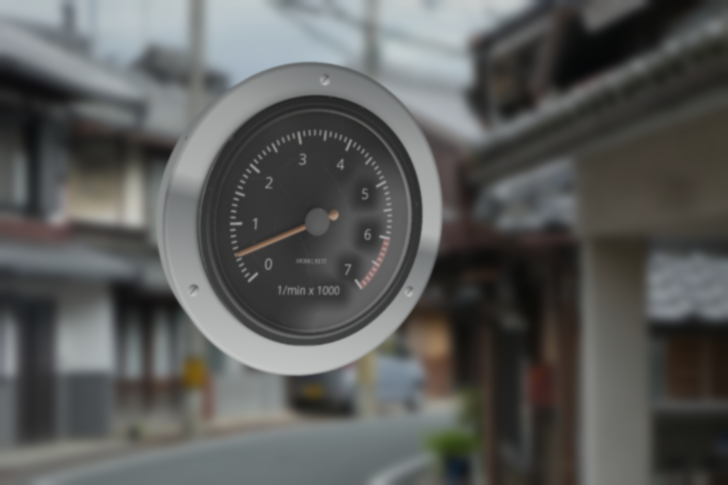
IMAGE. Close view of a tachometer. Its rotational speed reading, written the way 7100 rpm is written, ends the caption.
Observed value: 500 rpm
